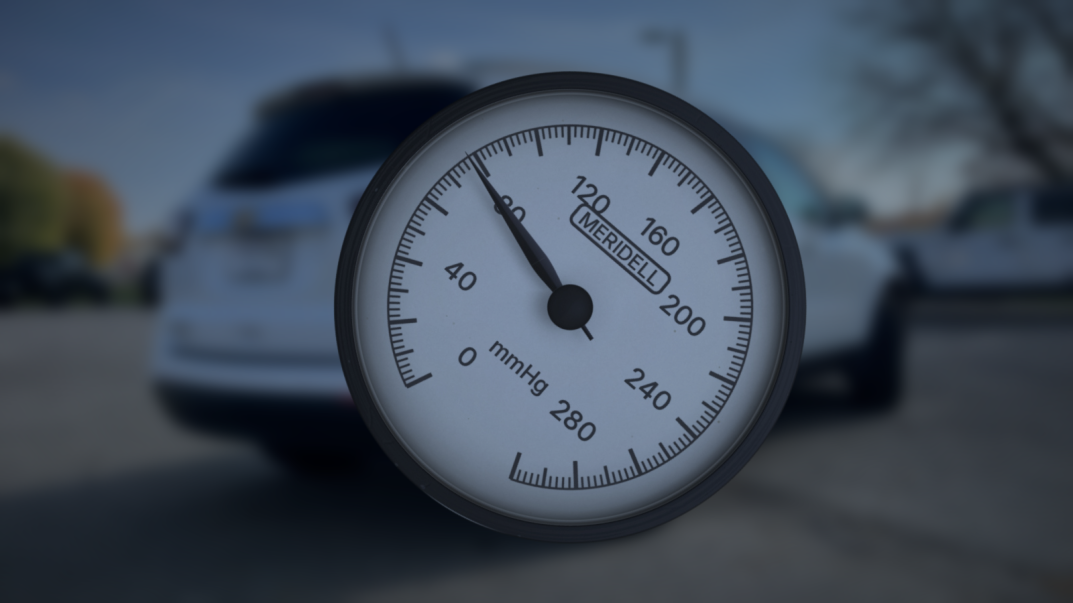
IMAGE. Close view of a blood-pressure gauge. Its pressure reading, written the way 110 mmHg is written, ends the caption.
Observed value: 78 mmHg
